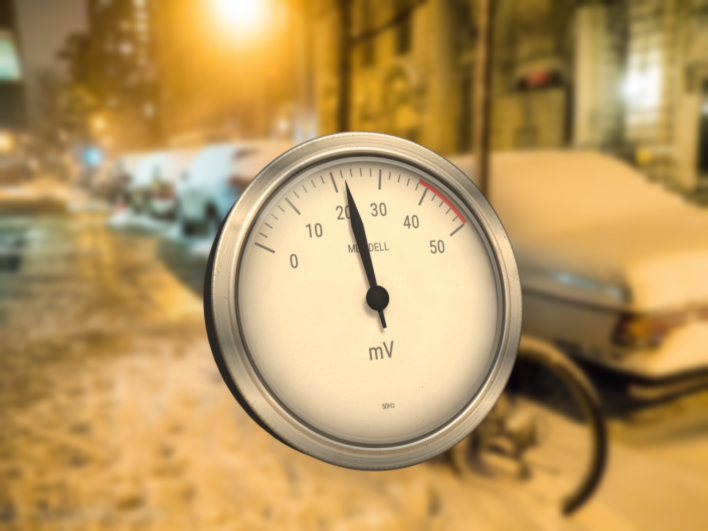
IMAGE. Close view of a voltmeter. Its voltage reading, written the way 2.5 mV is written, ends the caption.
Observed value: 22 mV
